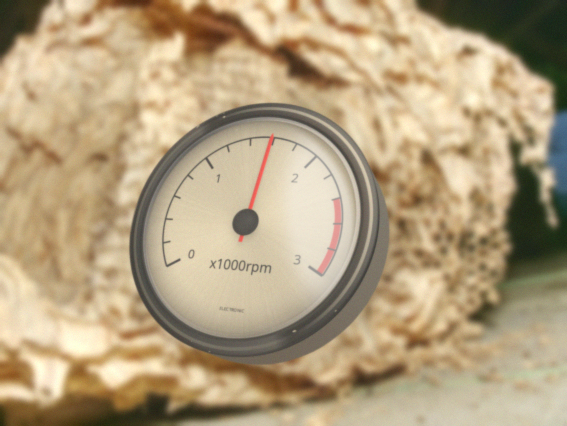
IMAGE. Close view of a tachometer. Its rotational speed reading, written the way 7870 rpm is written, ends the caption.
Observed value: 1600 rpm
